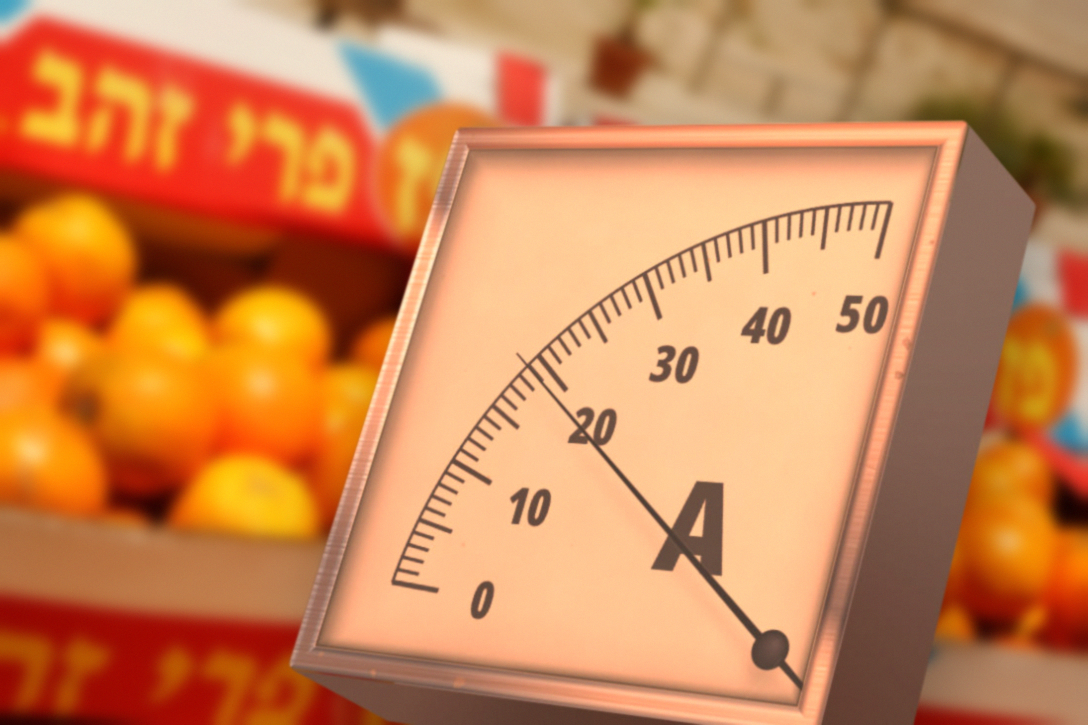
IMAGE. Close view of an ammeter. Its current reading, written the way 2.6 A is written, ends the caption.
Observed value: 19 A
